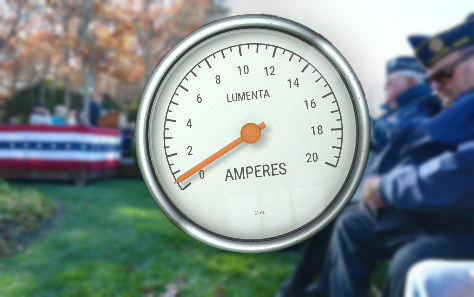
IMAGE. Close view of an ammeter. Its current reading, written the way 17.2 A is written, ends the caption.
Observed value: 0.5 A
